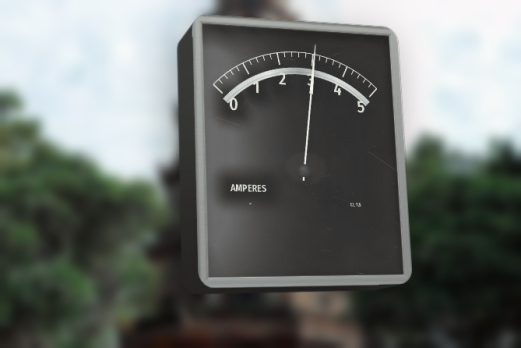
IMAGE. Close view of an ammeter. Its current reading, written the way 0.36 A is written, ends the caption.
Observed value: 3 A
